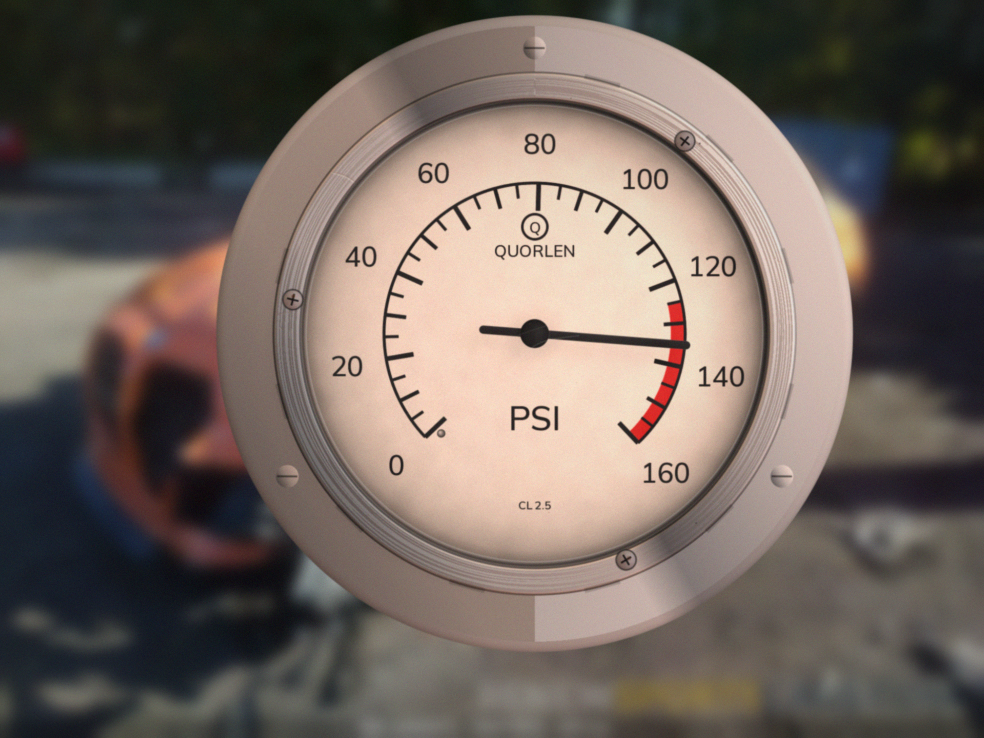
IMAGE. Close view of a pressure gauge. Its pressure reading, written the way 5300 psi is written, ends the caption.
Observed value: 135 psi
